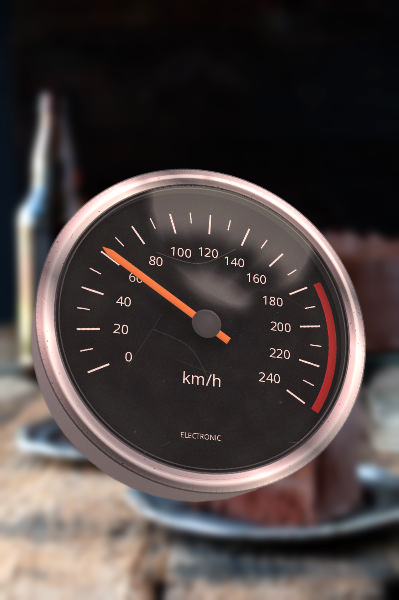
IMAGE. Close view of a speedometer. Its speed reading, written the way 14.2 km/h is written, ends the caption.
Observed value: 60 km/h
